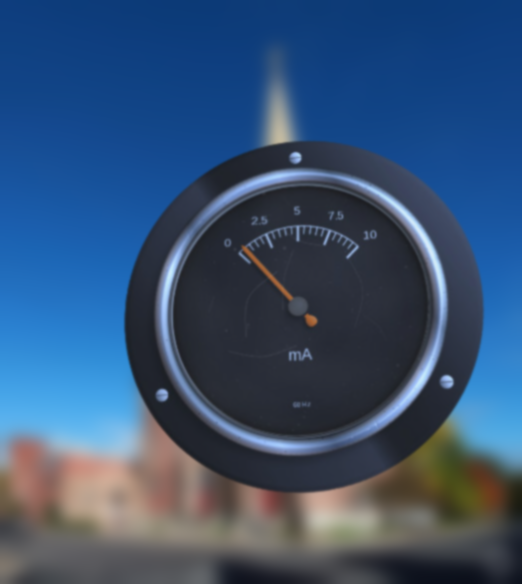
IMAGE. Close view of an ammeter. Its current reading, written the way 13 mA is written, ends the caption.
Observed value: 0.5 mA
